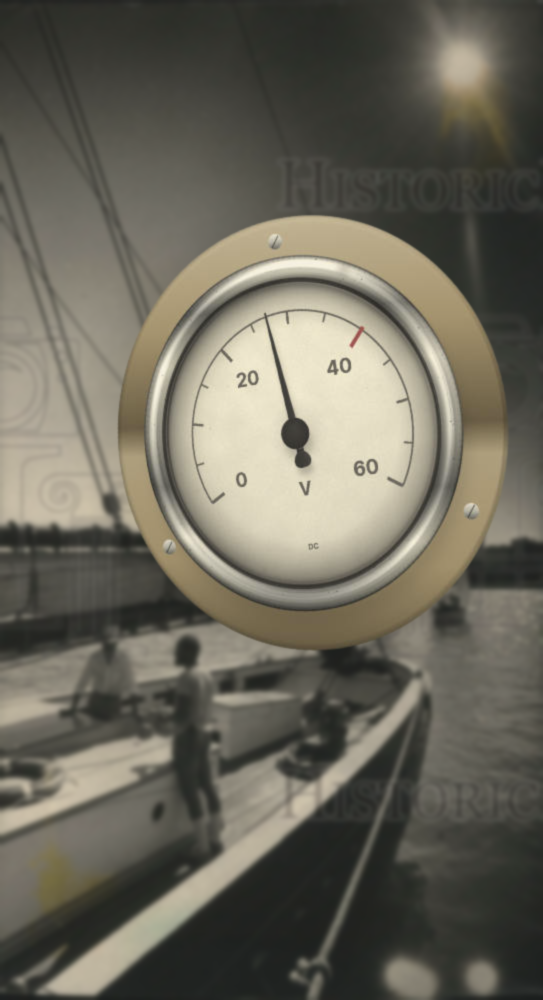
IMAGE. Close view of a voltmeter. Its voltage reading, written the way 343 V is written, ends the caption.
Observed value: 27.5 V
